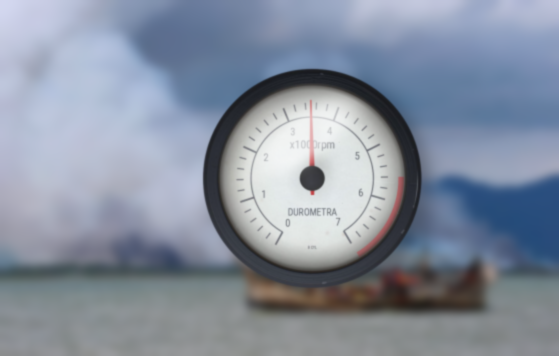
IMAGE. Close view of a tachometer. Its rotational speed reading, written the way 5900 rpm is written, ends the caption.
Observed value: 3500 rpm
